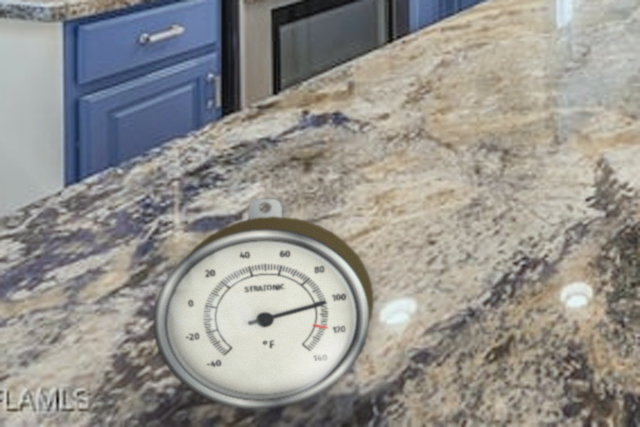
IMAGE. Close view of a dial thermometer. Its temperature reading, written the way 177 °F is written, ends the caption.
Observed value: 100 °F
